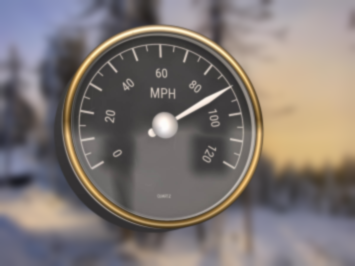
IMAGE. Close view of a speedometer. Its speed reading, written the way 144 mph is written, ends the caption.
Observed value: 90 mph
